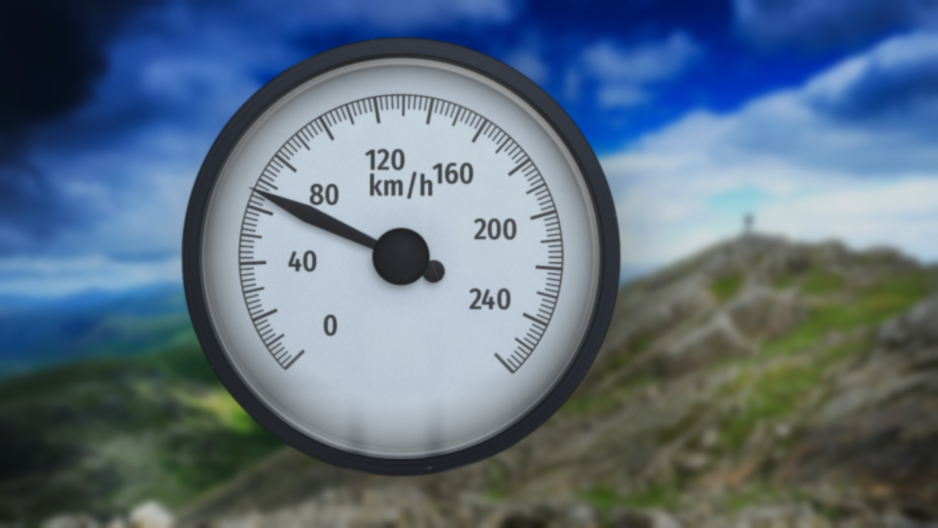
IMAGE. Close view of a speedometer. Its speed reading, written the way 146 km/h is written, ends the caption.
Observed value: 66 km/h
